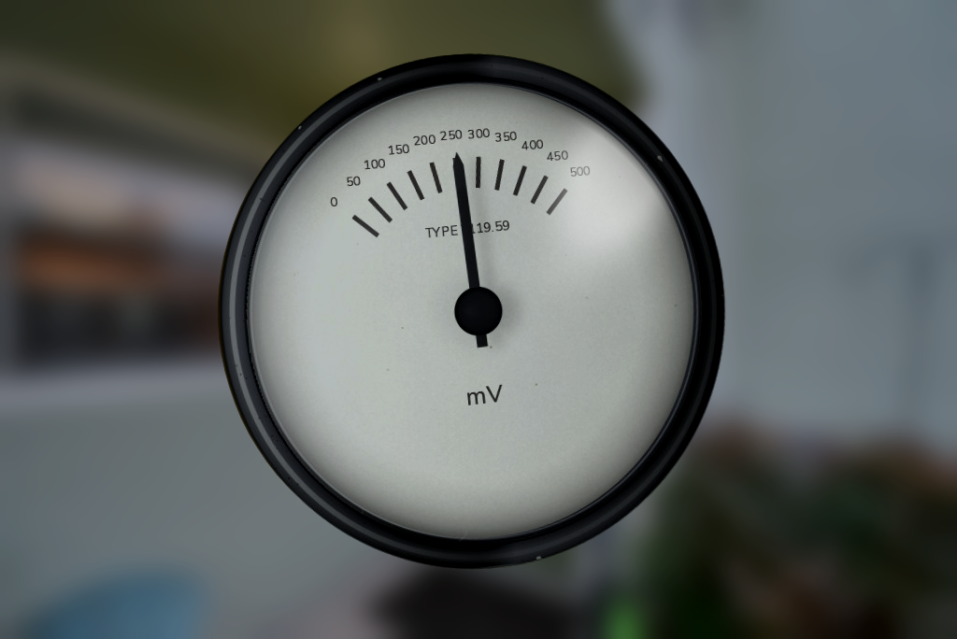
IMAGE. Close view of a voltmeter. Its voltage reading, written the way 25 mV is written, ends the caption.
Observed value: 250 mV
